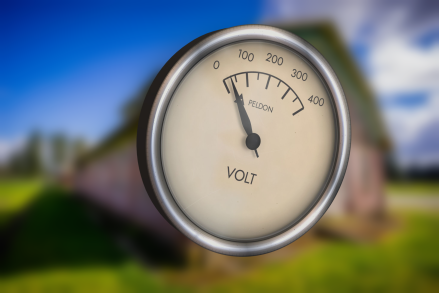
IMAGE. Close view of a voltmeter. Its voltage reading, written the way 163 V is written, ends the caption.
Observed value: 25 V
